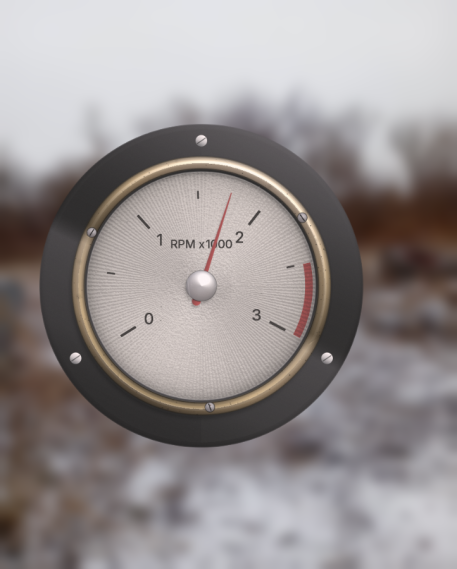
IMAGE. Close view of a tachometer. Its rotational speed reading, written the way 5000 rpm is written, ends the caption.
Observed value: 1750 rpm
